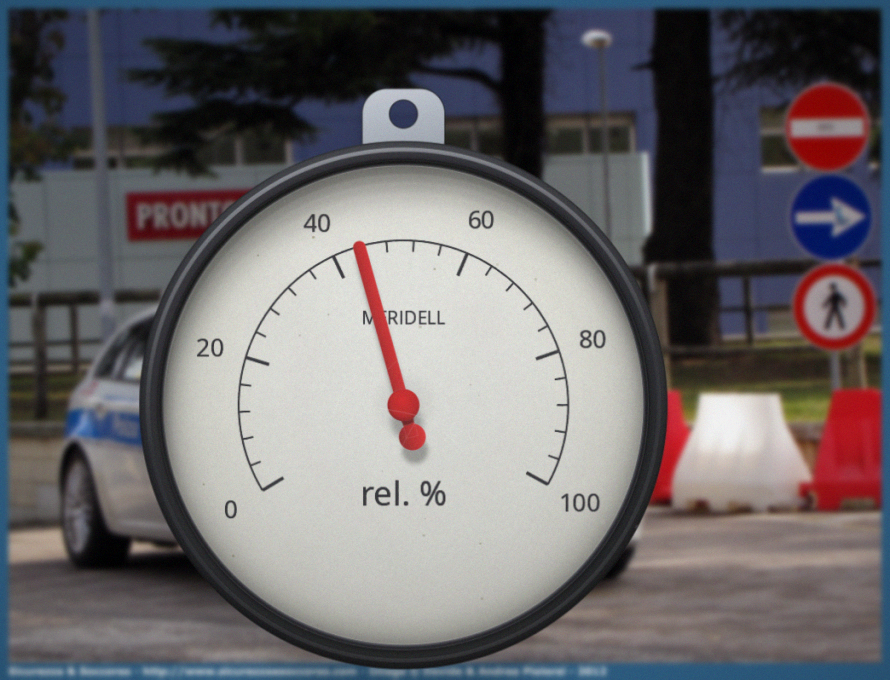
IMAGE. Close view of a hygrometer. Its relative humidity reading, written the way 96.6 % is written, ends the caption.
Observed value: 44 %
